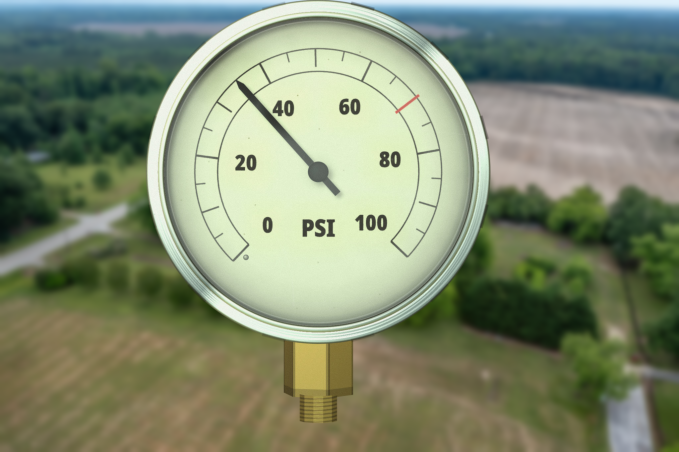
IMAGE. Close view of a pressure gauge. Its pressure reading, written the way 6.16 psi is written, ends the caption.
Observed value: 35 psi
